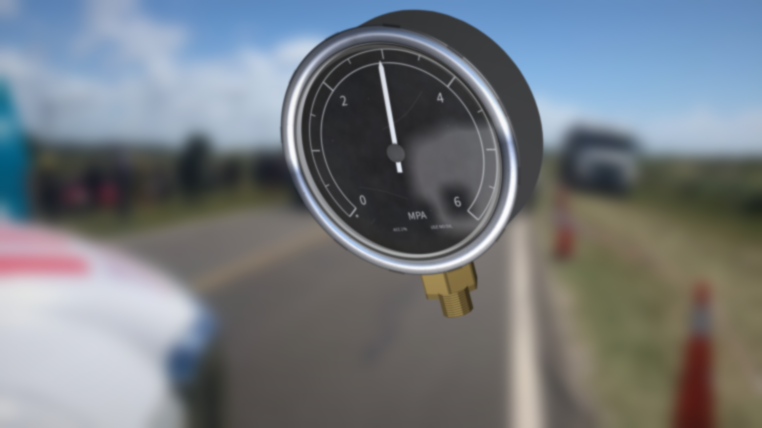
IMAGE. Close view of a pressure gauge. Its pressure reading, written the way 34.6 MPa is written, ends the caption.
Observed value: 3 MPa
